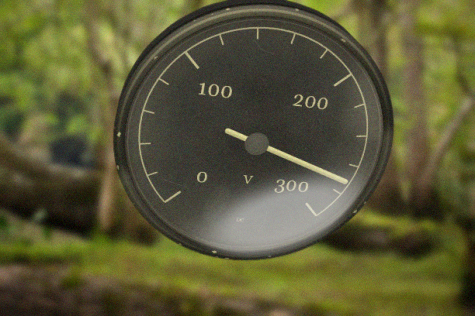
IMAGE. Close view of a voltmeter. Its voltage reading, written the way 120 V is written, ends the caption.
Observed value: 270 V
